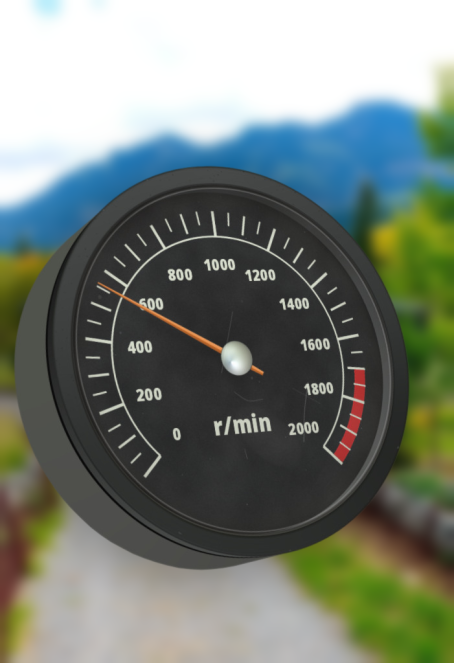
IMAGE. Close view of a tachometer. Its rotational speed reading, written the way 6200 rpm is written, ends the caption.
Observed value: 550 rpm
